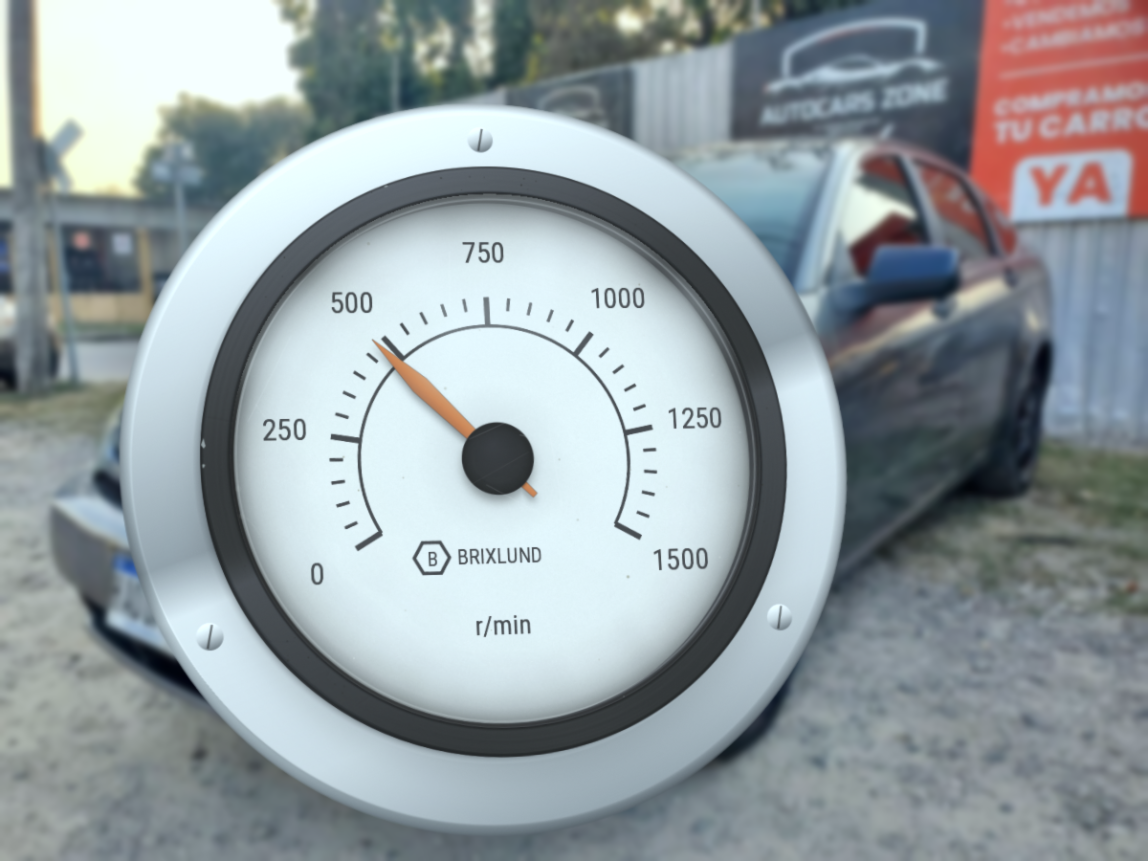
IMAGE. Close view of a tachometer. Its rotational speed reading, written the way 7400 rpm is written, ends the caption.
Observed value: 475 rpm
